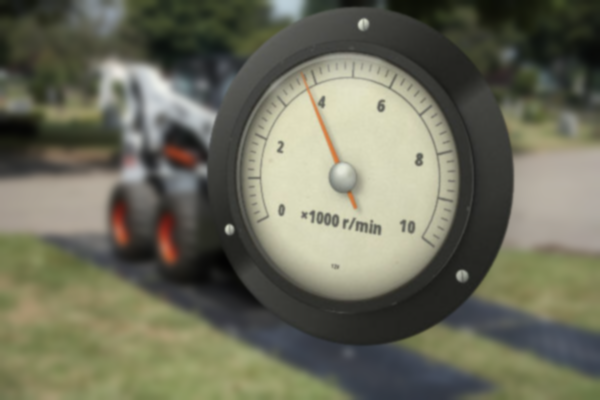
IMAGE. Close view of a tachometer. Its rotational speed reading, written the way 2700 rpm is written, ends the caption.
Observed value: 3800 rpm
